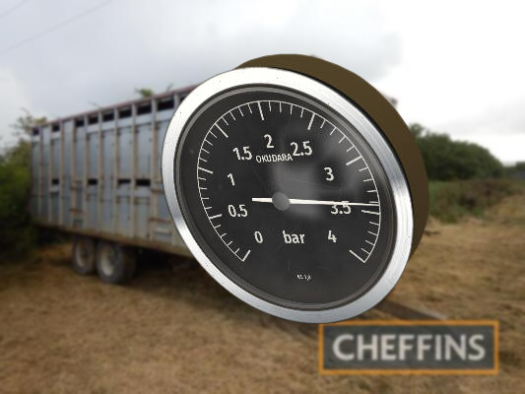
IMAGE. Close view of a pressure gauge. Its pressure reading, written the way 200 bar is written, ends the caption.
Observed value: 3.4 bar
